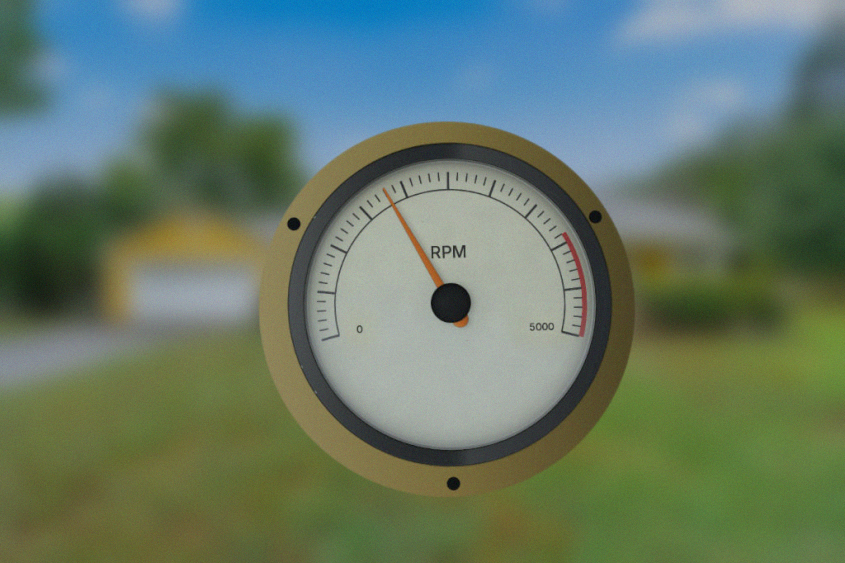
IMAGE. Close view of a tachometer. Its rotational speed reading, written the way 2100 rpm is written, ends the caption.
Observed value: 1800 rpm
